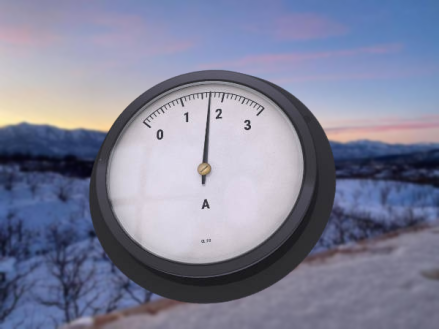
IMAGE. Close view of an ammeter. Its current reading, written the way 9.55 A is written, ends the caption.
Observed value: 1.7 A
